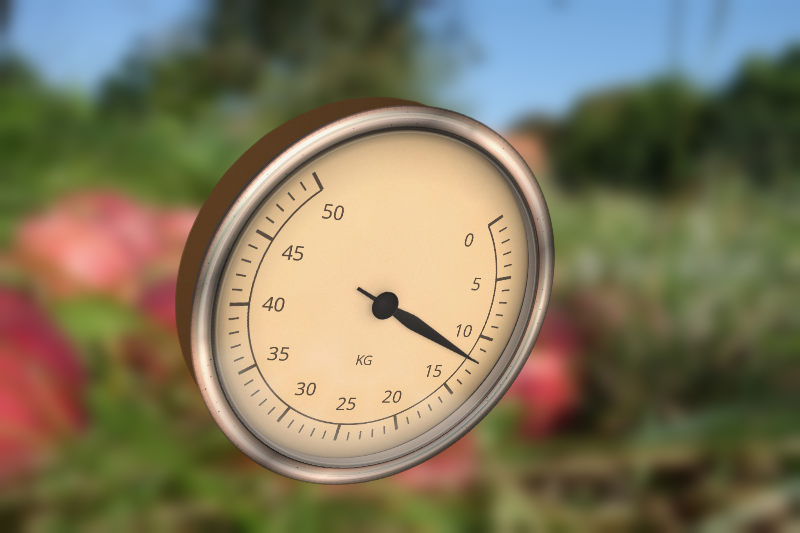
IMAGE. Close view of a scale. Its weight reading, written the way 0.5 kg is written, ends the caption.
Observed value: 12 kg
